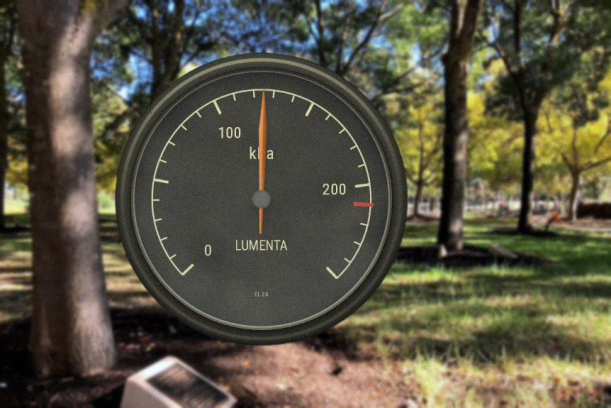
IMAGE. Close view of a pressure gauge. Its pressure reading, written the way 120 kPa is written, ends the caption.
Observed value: 125 kPa
